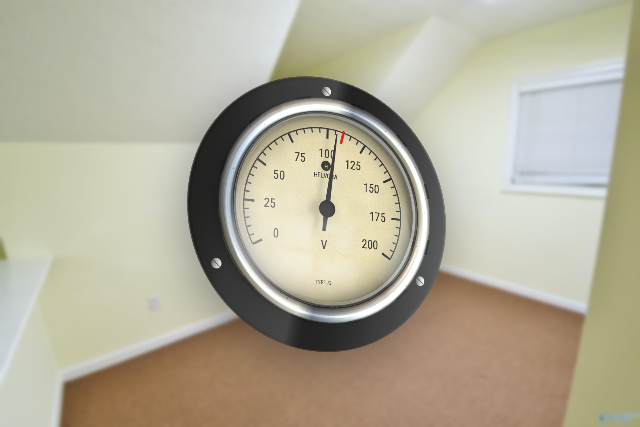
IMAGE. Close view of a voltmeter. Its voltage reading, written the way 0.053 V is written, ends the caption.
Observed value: 105 V
